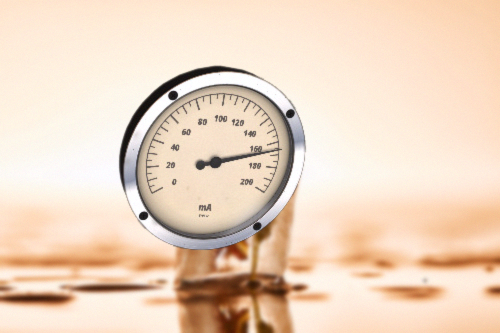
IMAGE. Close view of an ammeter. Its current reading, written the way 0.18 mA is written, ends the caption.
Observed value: 165 mA
